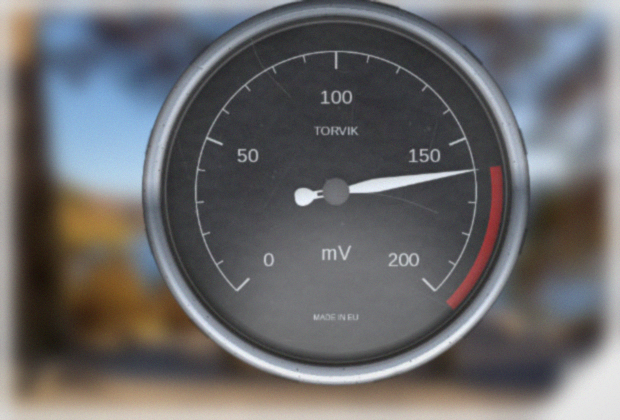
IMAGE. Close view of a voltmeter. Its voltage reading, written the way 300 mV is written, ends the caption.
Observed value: 160 mV
